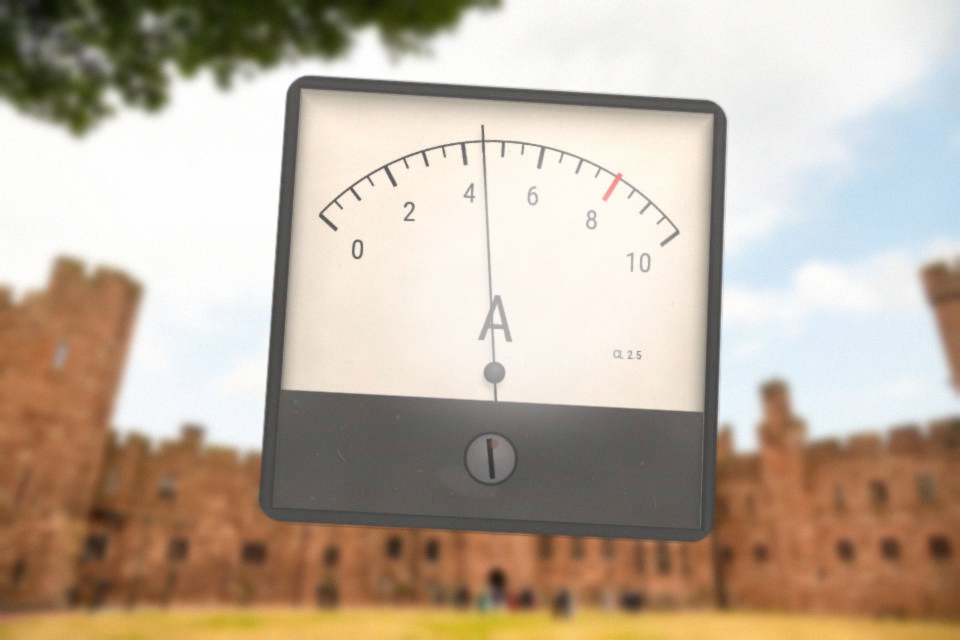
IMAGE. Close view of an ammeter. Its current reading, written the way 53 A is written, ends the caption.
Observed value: 4.5 A
